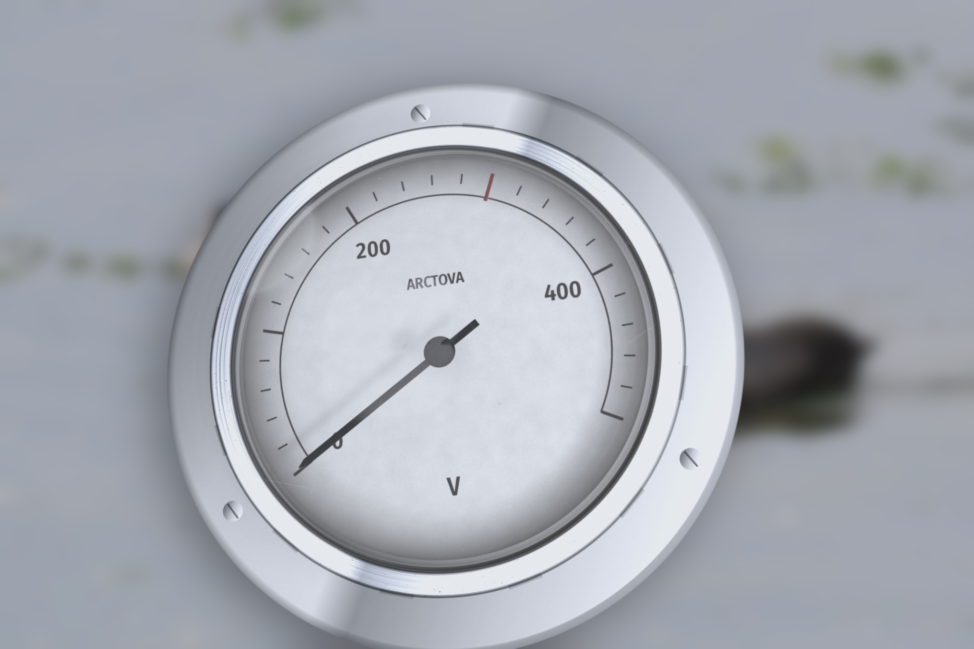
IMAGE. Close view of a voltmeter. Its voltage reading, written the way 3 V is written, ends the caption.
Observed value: 0 V
